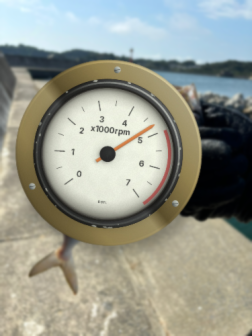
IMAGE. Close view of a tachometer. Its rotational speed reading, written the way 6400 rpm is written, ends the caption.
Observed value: 4750 rpm
